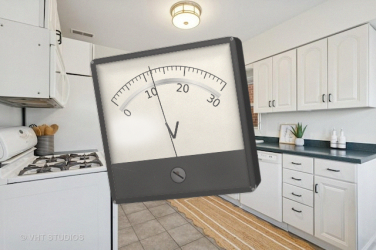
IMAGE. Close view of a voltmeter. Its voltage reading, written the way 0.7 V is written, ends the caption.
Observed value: 12 V
